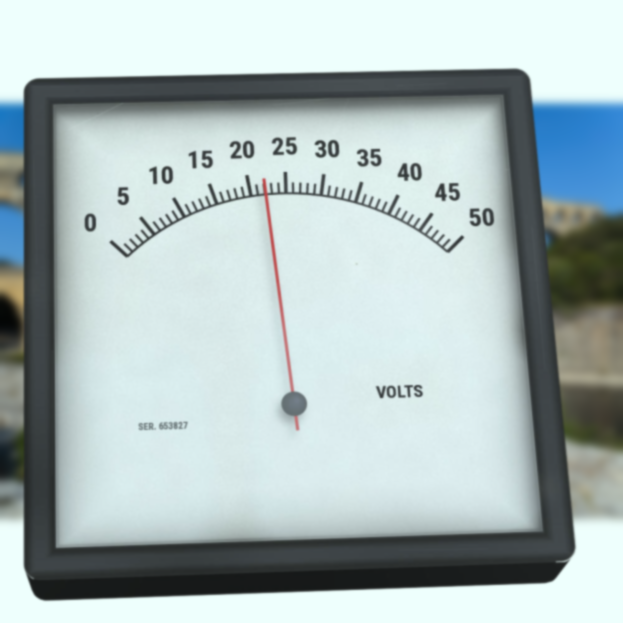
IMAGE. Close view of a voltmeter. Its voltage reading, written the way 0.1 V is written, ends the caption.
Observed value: 22 V
